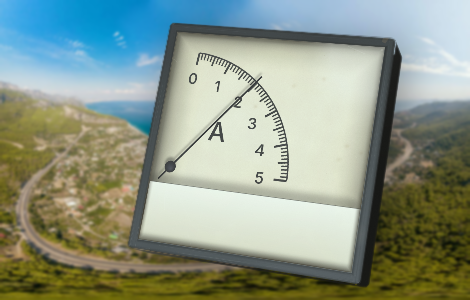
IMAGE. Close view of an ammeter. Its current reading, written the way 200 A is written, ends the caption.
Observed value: 2 A
